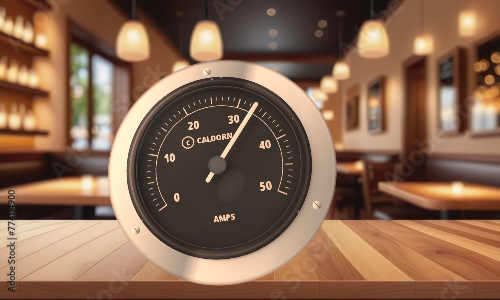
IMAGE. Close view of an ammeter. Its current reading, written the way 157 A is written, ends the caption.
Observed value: 33 A
